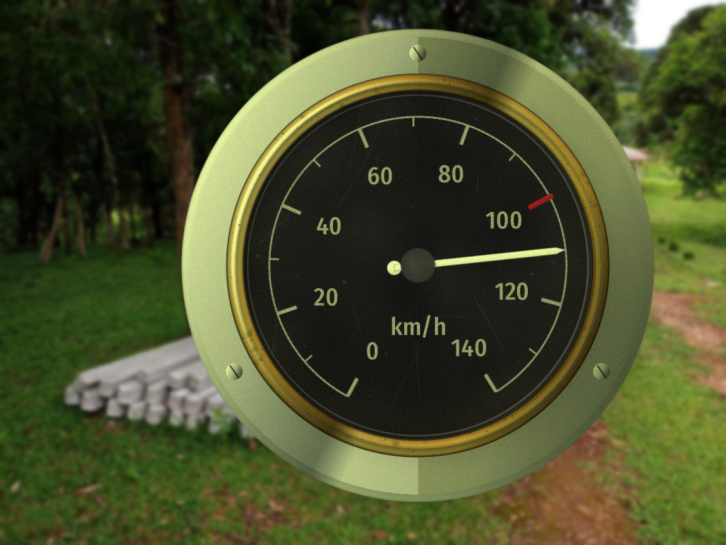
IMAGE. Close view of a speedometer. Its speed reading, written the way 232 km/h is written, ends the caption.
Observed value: 110 km/h
